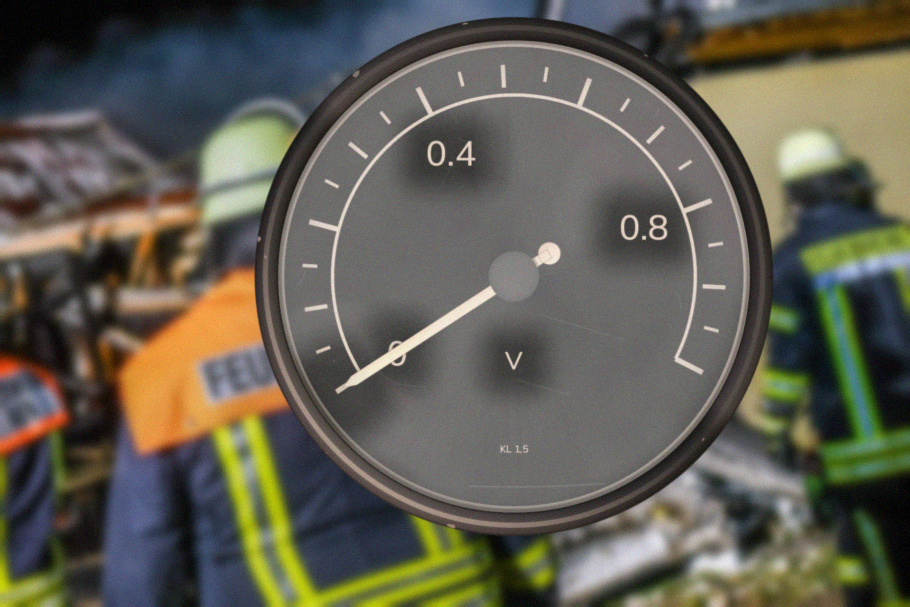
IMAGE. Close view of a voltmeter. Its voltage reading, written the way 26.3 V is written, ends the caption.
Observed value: 0 V
